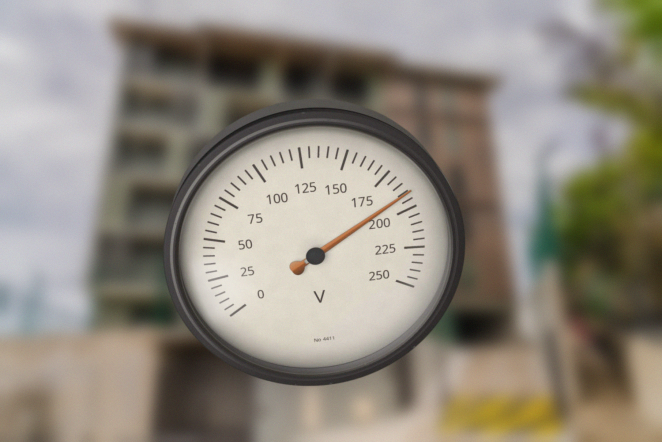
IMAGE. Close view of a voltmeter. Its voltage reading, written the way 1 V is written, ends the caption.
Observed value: 190 V
